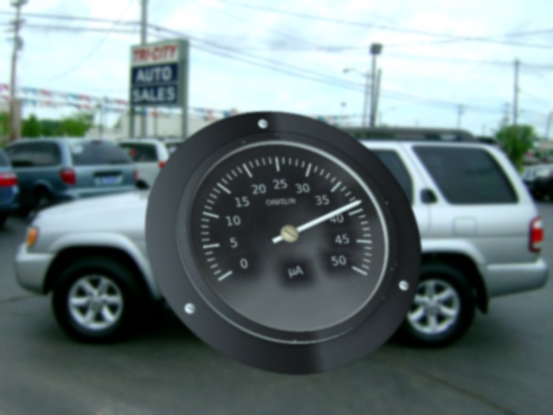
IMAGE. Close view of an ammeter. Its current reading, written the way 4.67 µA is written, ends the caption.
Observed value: 39 µA
